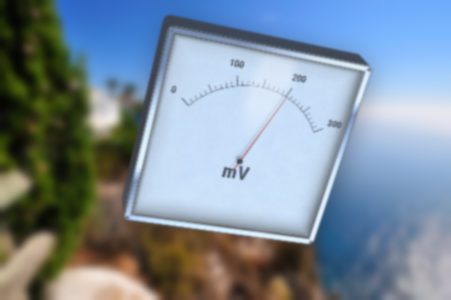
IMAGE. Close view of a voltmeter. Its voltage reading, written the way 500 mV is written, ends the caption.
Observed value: 200 mV
